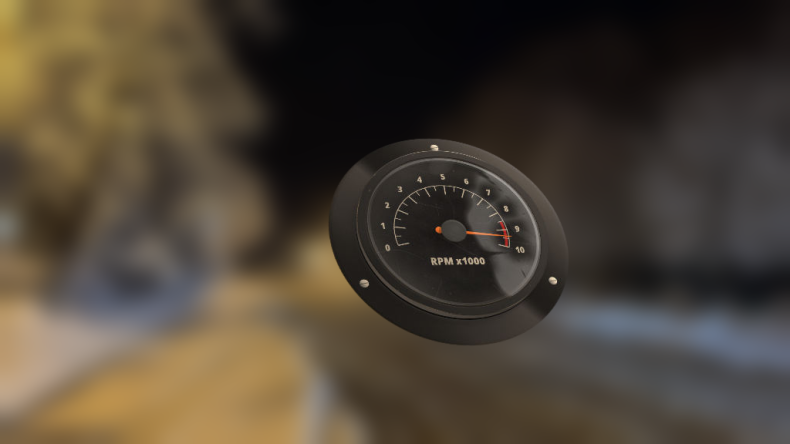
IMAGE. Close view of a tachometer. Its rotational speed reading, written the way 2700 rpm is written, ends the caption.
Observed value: 9500 rpm
